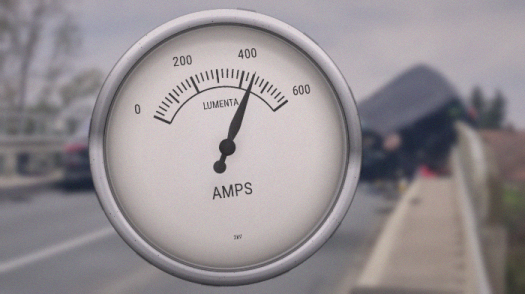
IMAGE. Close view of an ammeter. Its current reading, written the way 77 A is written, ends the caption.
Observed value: 440 A
